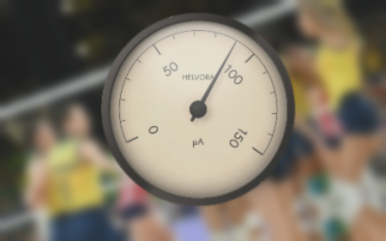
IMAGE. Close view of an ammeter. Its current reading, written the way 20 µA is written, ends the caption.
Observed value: 90 µA
